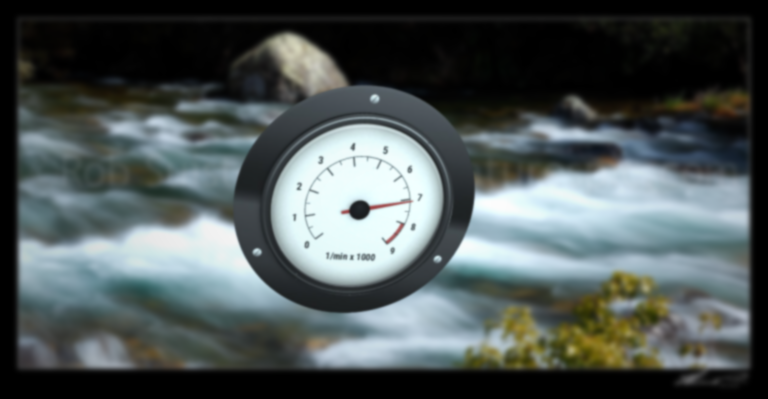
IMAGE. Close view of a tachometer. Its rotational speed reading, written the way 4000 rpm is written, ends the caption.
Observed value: 7000 rpm
